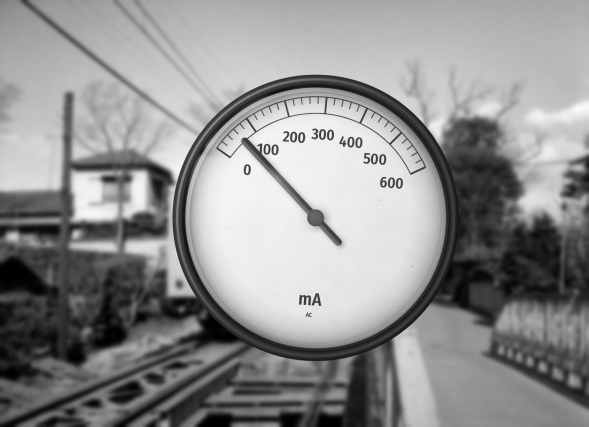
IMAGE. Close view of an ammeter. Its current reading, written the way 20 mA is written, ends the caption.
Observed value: 60 mA
